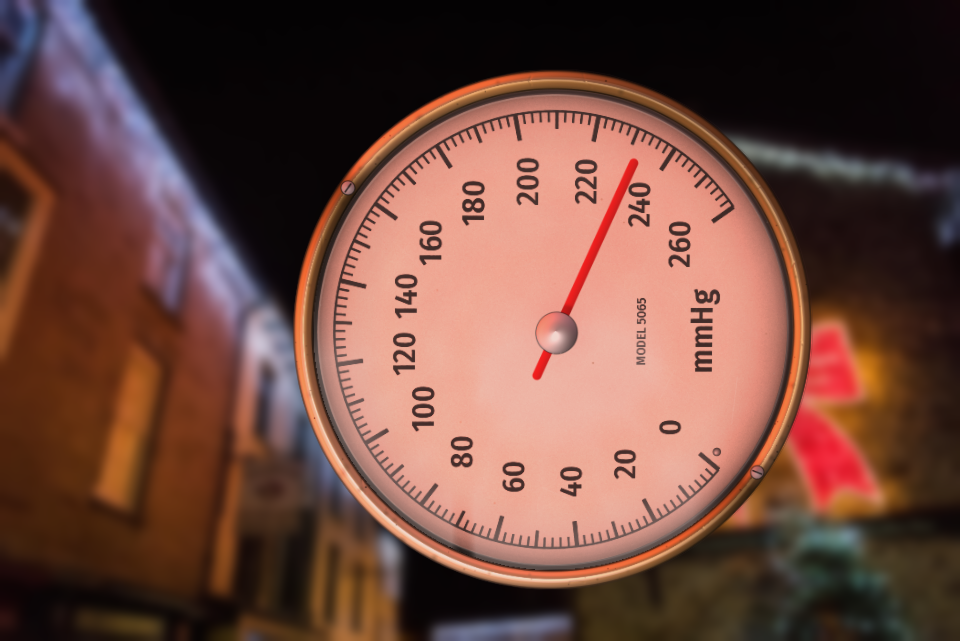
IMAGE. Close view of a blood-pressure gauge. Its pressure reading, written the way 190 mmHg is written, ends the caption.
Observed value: 232 mmHg
